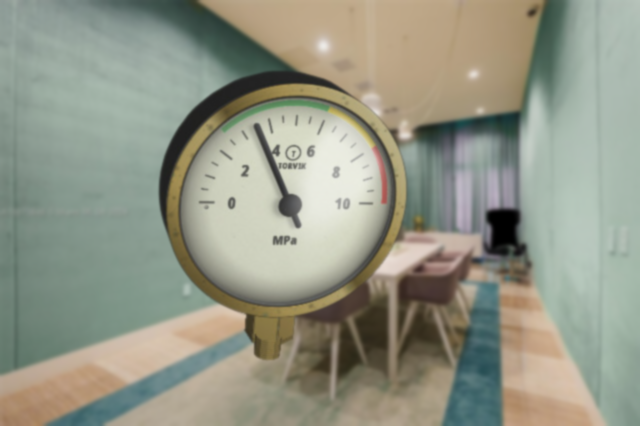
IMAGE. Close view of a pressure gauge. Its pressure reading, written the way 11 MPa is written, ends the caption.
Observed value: 3.5 MPa
